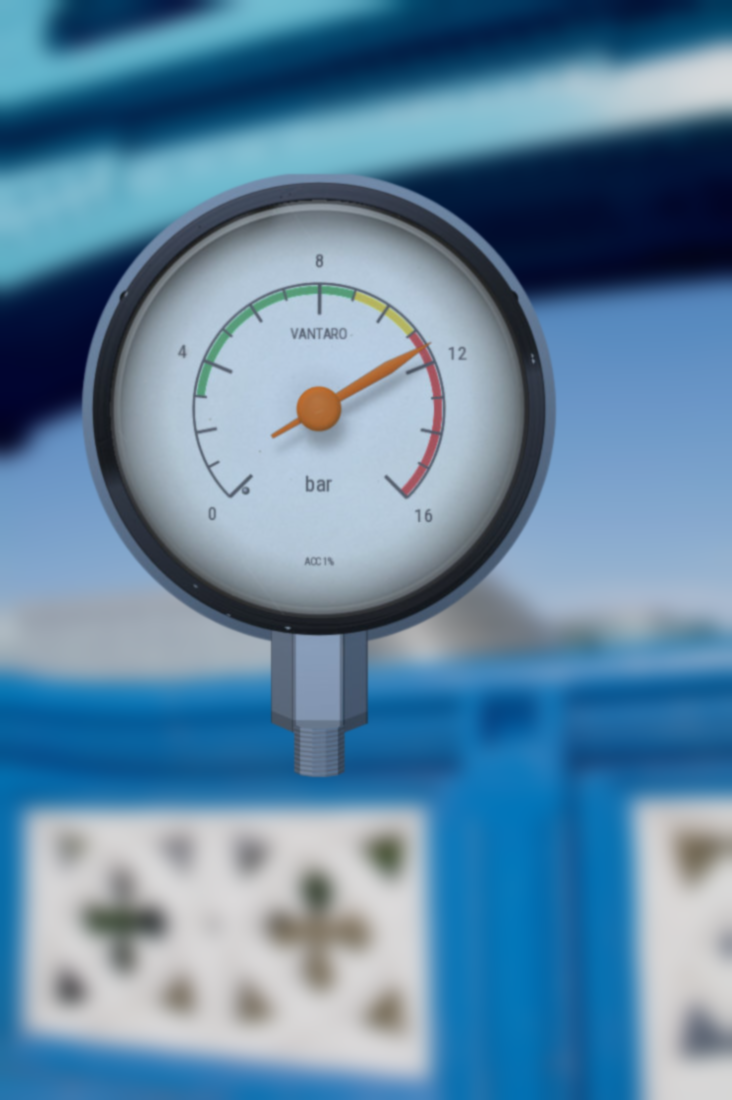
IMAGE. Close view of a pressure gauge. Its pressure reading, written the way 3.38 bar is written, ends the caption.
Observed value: 11.5 bar
